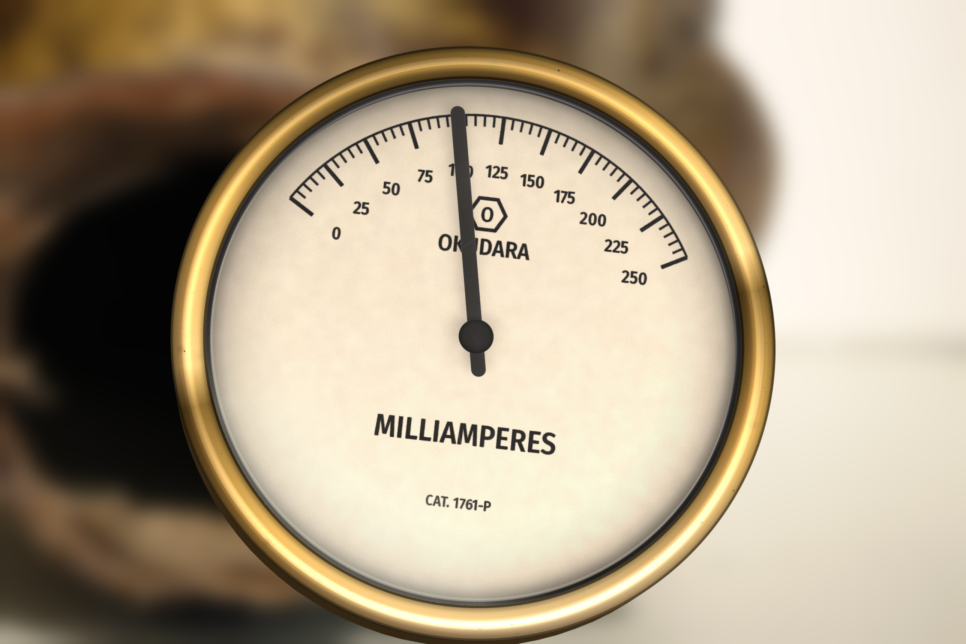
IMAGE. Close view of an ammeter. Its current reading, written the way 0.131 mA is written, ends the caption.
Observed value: 100 mA
